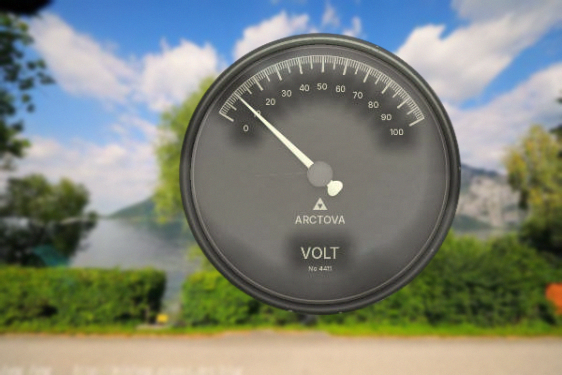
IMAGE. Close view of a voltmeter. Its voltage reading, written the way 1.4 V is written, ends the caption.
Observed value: 10 V
